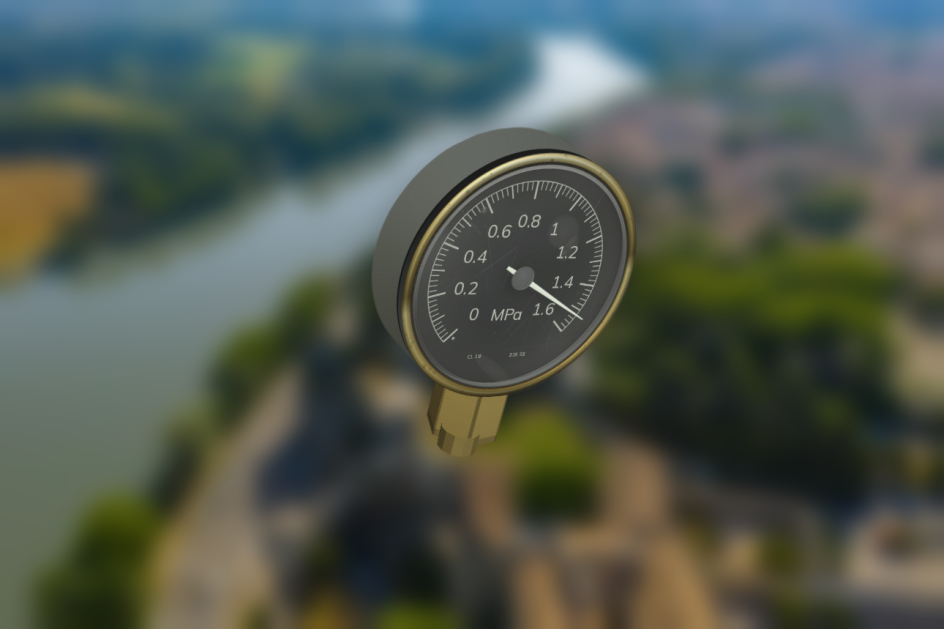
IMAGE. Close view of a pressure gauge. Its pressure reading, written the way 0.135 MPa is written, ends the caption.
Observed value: 1.52 MPa
